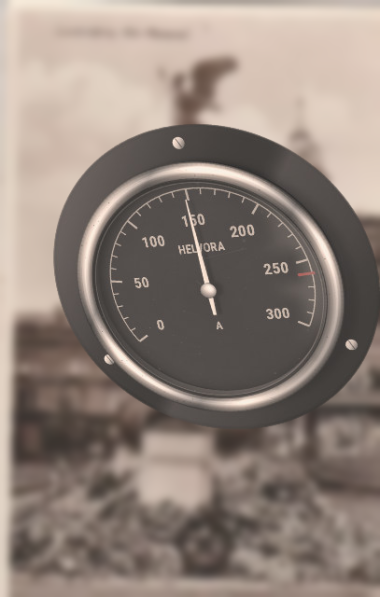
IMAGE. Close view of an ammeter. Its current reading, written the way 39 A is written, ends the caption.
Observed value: 150 A
